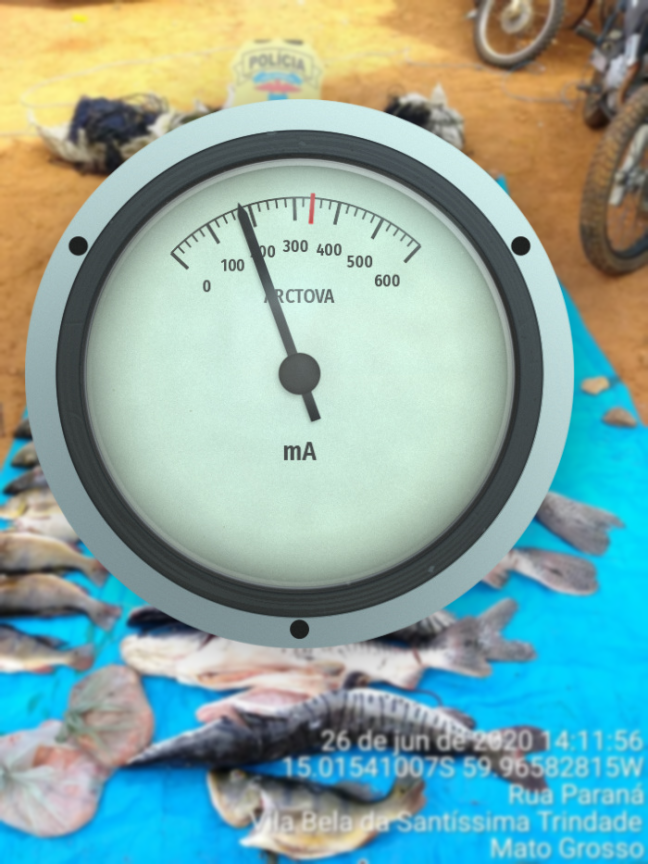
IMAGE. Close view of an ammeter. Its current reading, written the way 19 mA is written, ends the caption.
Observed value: 180 mA
